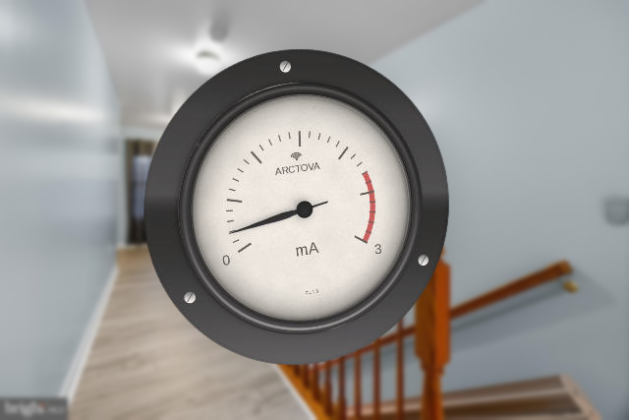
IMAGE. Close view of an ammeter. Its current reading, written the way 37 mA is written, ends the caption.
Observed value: 0.2 mA
